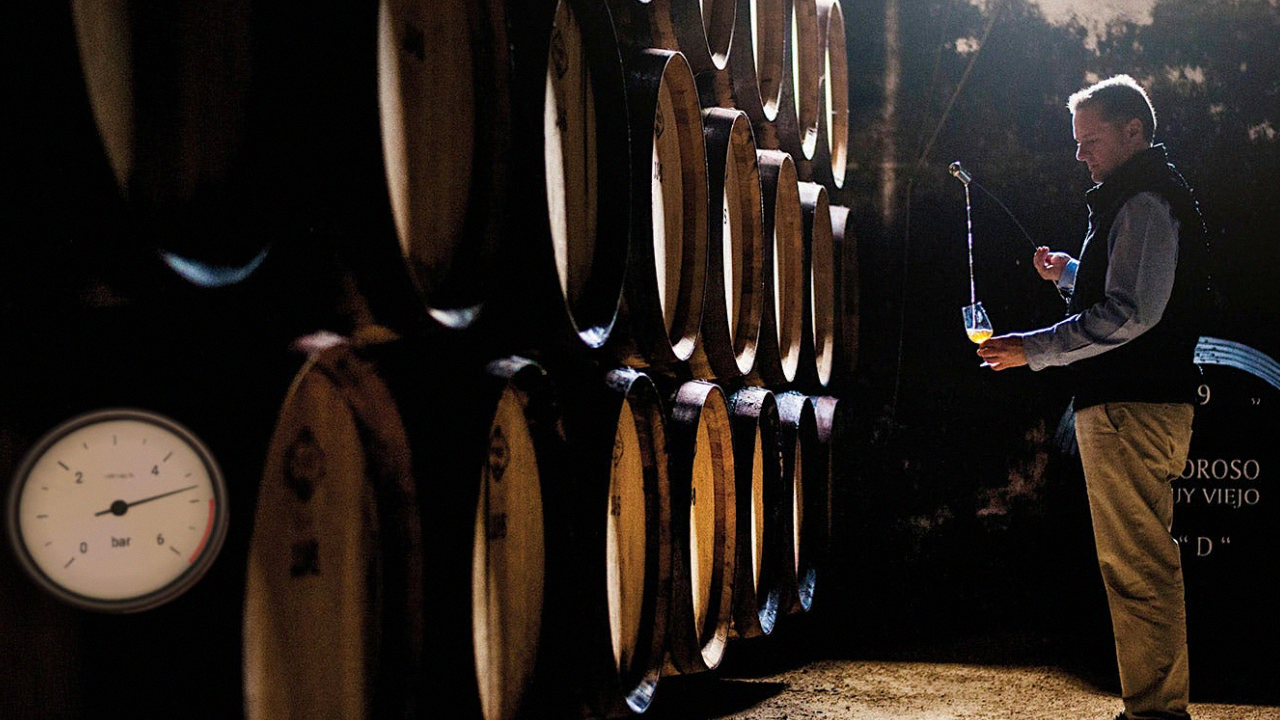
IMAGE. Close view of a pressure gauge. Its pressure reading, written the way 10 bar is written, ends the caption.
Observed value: 4.75 bar
